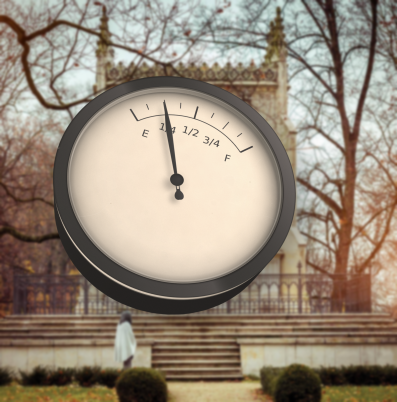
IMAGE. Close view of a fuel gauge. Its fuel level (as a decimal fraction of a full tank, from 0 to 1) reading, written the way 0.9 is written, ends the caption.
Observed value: 0.25
